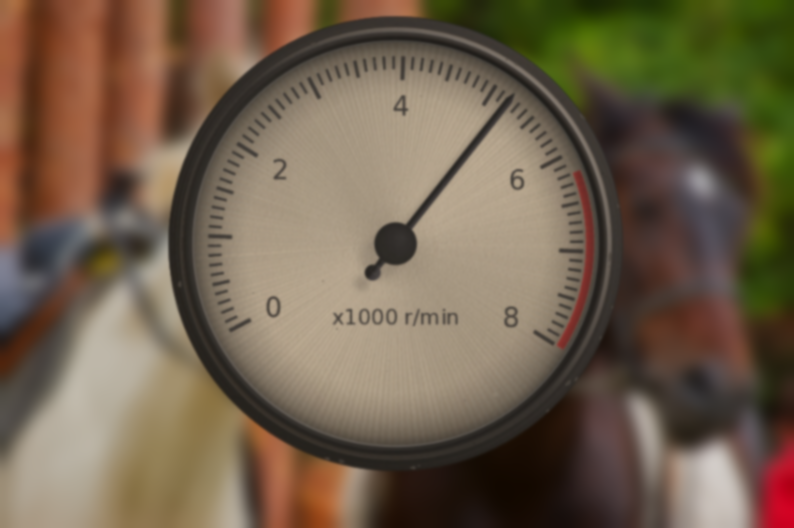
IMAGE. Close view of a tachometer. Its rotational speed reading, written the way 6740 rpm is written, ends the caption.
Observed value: 5200 rpm
